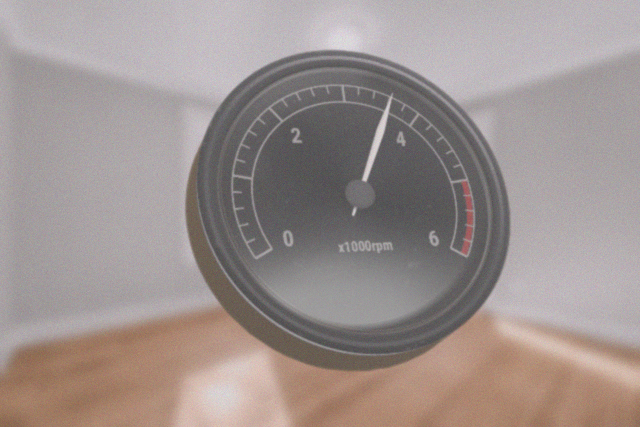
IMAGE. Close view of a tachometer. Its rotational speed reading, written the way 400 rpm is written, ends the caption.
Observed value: 3600 rpm
